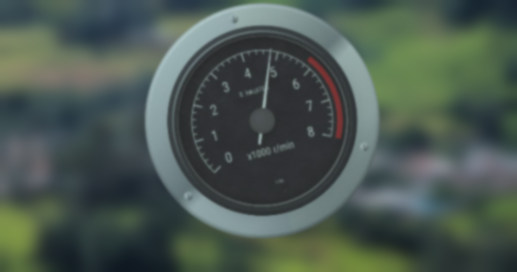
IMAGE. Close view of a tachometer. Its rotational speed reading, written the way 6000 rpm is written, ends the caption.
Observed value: 4800 rpm
